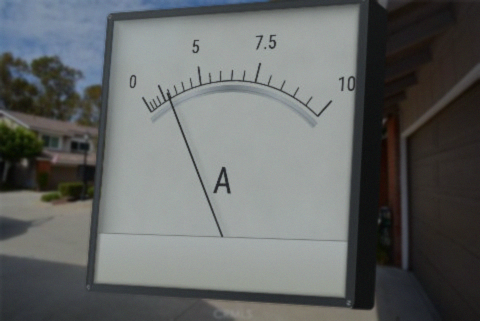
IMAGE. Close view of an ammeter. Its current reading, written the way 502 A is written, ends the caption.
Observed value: 3 A
